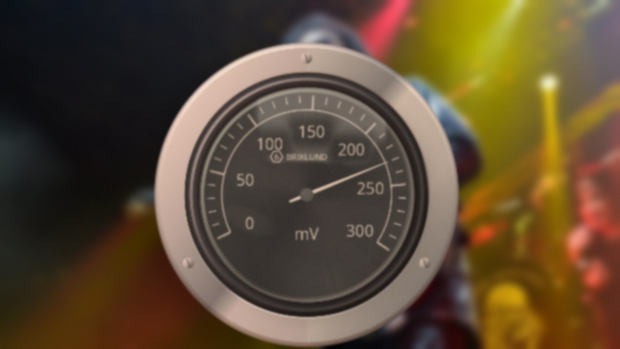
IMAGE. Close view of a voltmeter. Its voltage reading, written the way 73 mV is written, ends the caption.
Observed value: 230 mV
